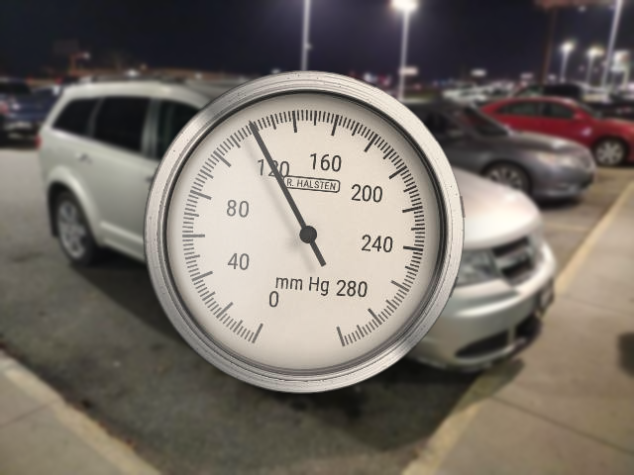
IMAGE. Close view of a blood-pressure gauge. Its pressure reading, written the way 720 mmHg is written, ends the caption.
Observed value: 120 mmHg
